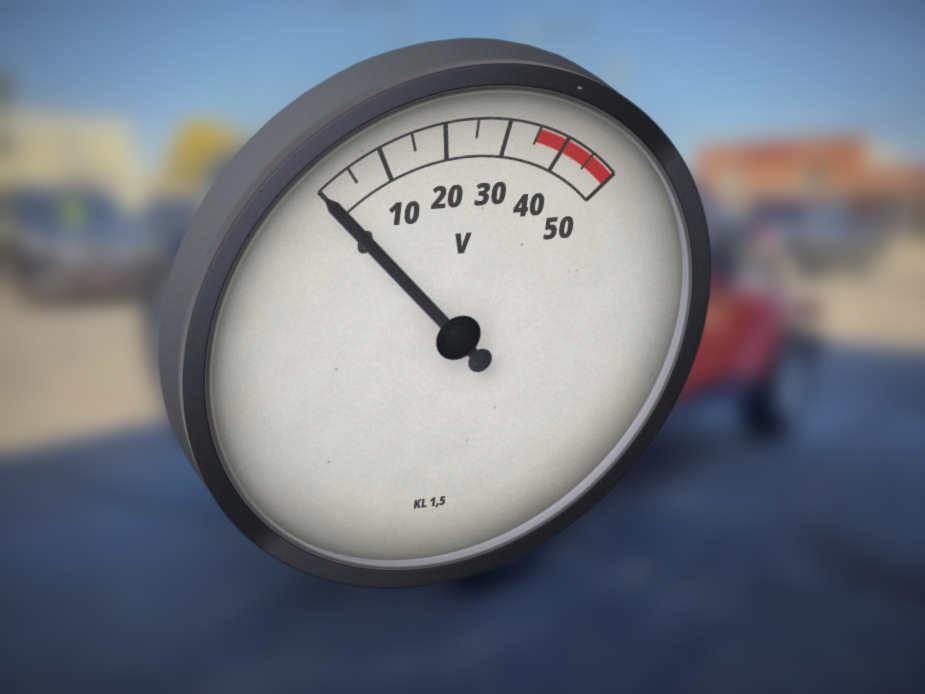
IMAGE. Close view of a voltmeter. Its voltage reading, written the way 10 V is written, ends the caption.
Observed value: 0 V
